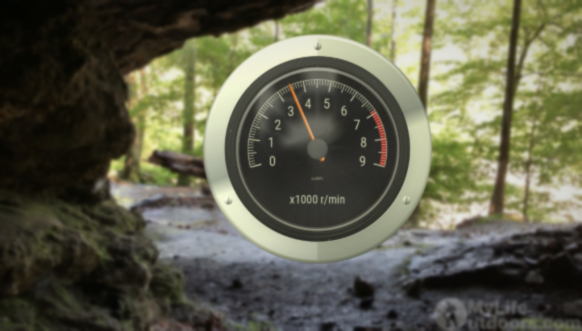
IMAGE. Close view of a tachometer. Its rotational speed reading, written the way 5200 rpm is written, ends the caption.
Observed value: 3500 rpm
